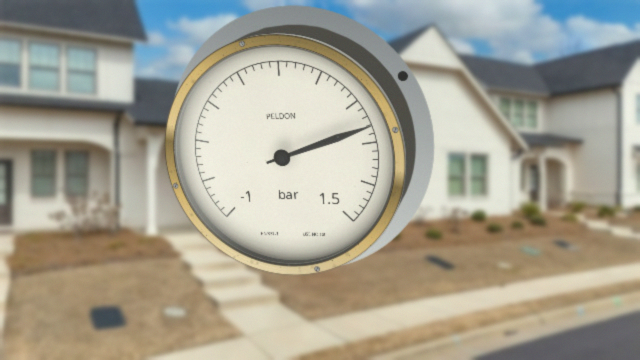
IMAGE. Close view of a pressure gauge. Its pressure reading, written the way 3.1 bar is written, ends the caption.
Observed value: 0.9 bar
